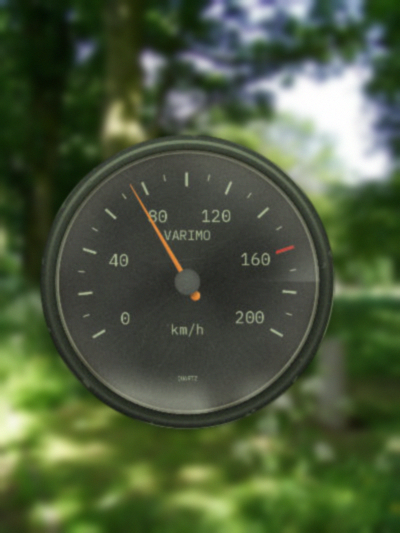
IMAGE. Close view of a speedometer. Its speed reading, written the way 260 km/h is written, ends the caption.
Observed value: 75 km/h
